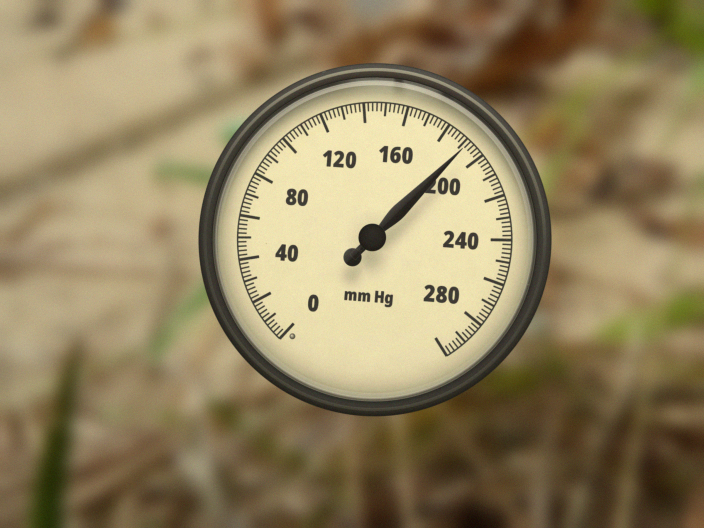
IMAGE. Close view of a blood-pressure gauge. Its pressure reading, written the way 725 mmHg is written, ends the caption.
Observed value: 192 mmHg
